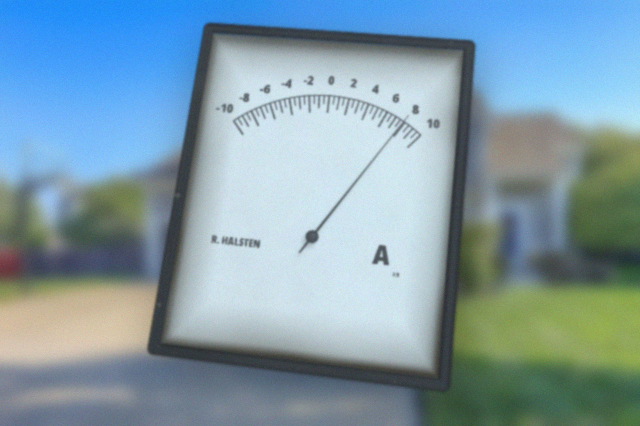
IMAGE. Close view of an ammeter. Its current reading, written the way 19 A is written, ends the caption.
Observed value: 8 A
